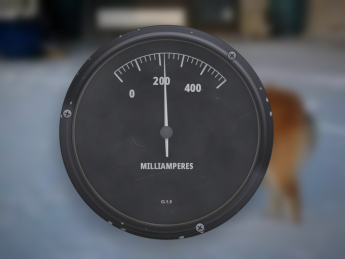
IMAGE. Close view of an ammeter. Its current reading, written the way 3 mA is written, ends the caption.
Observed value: 220 mA
